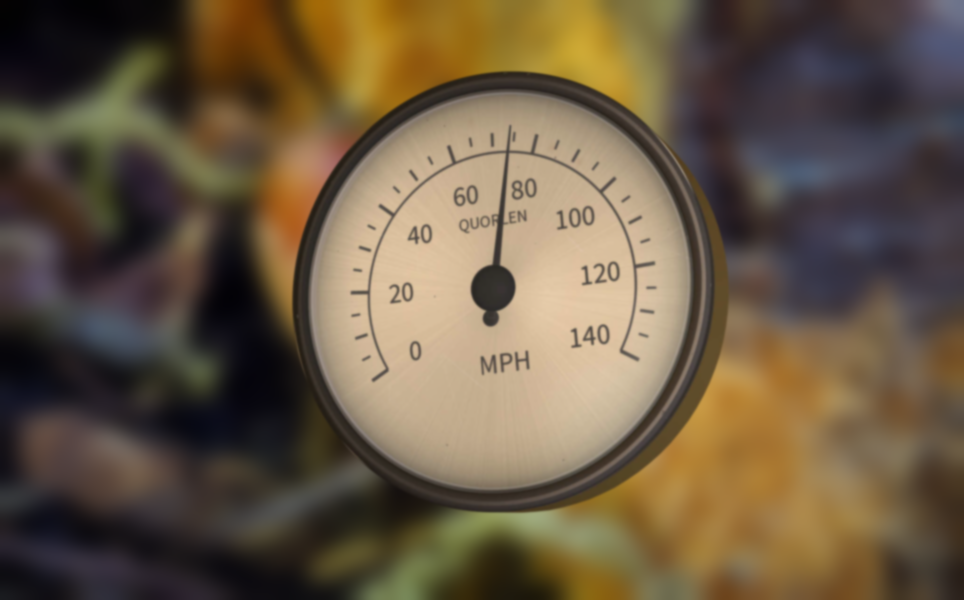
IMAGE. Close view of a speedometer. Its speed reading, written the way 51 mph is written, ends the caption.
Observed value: 75 mph
